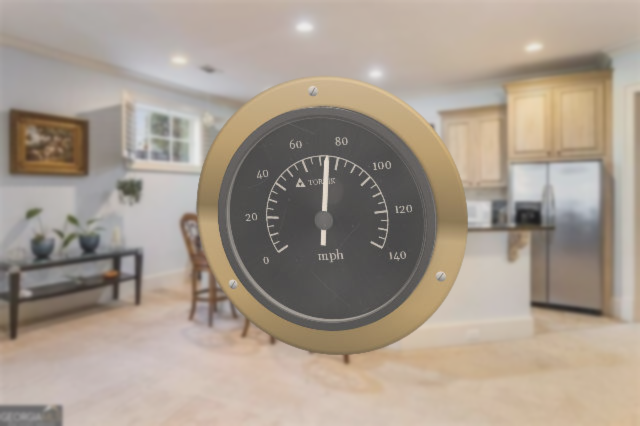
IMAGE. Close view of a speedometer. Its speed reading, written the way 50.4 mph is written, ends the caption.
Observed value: 75 mph
